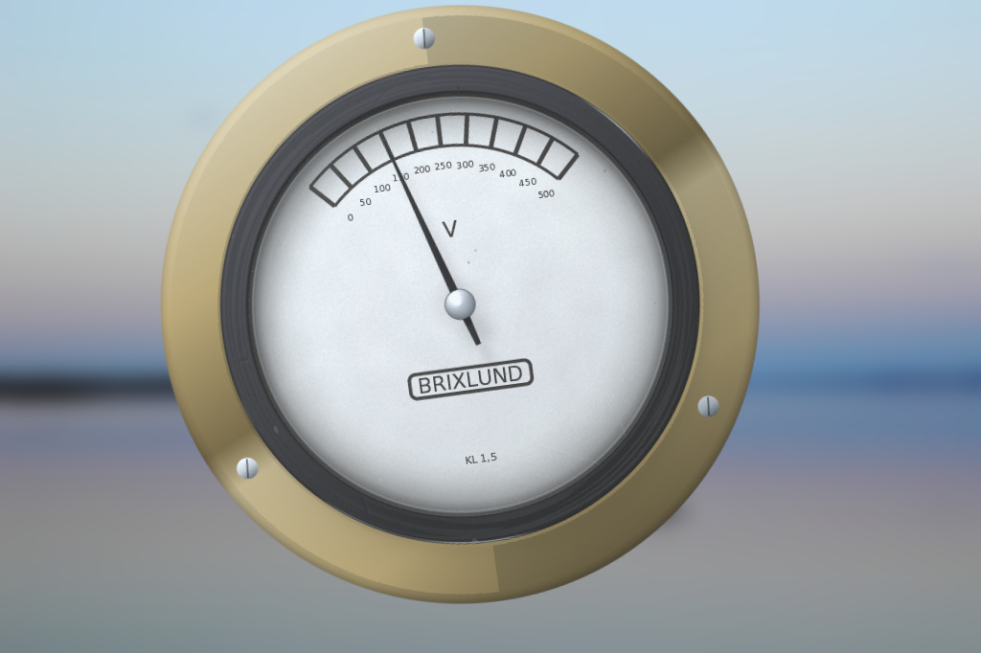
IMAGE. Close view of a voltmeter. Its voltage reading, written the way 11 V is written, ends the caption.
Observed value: 150 V
